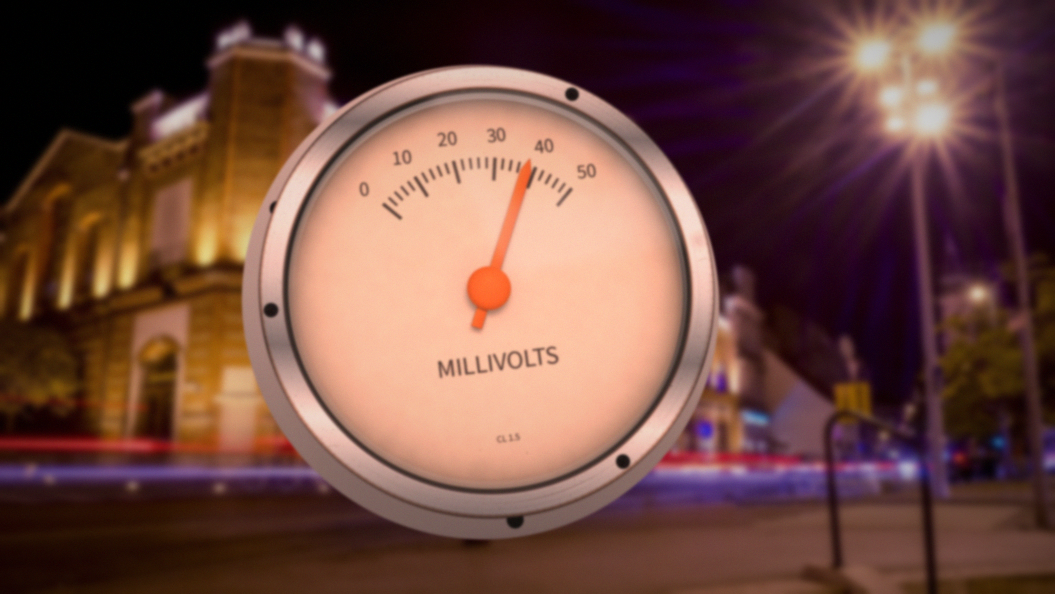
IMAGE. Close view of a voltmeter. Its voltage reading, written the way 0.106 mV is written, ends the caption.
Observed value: 38 mV
